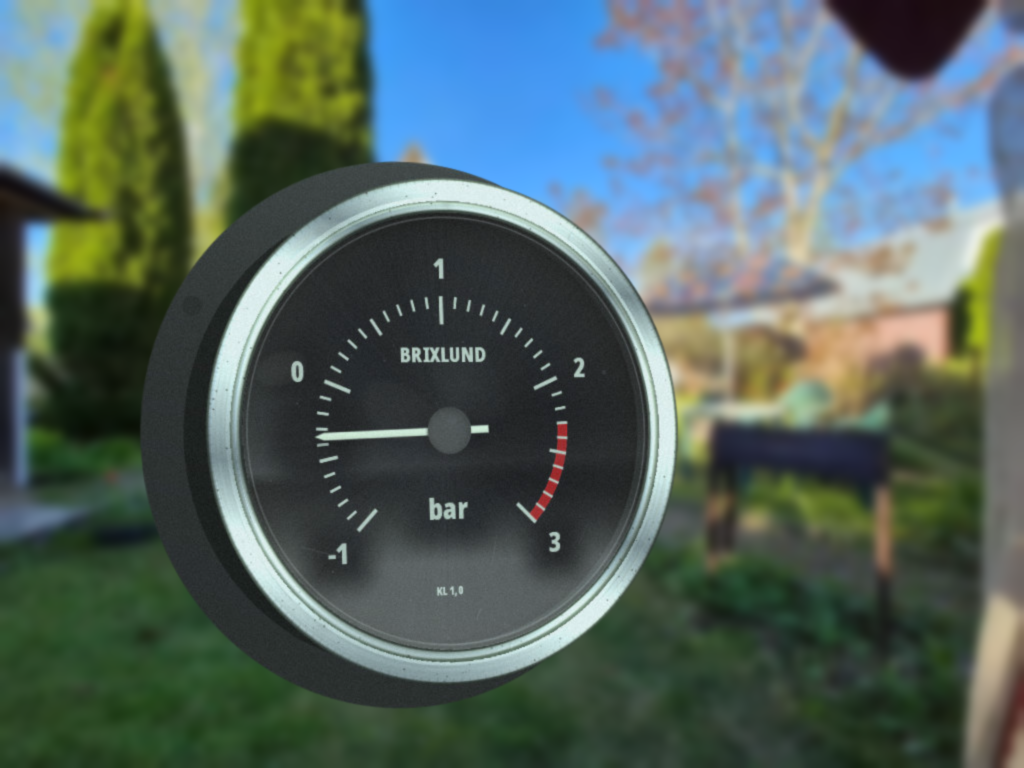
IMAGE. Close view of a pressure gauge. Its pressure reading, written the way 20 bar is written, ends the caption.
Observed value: -0.35 bar
